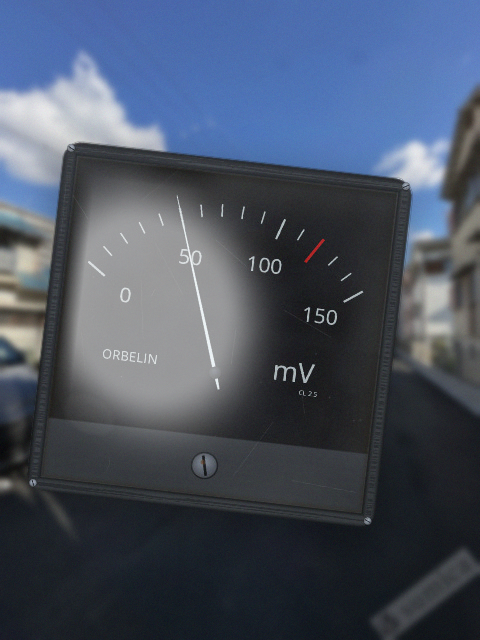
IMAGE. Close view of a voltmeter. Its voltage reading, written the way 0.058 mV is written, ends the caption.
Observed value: 50 mV
